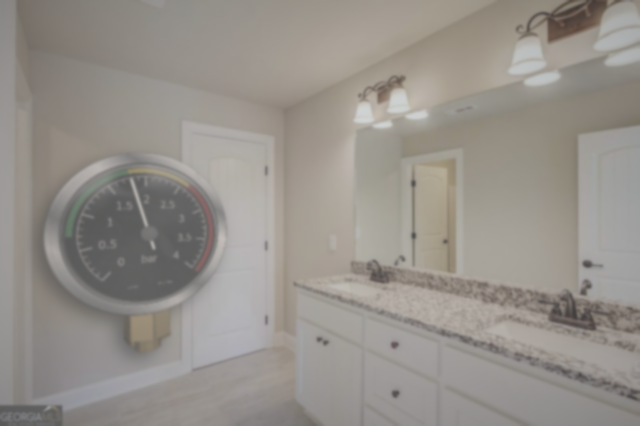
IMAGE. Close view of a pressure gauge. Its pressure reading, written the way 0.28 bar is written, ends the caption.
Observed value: 1.8 bar
